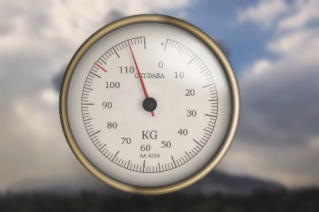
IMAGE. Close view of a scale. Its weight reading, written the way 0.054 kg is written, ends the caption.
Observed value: 115 kg
